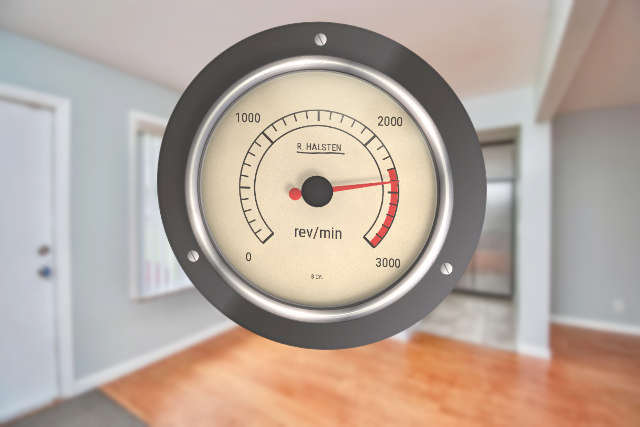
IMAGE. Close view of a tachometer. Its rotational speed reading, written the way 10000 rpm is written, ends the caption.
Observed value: 2400 rpm
